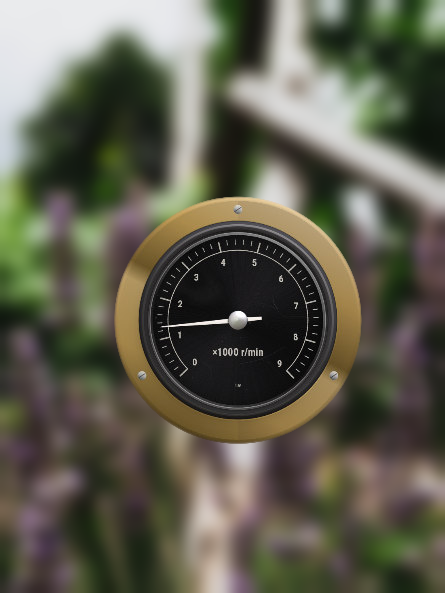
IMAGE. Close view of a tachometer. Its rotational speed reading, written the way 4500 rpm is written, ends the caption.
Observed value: 1300 rpm
